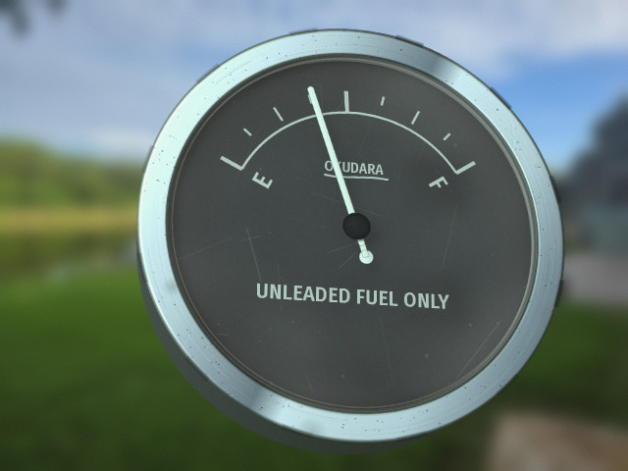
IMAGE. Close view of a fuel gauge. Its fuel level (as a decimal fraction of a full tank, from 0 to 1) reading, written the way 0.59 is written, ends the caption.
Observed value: 0.375
